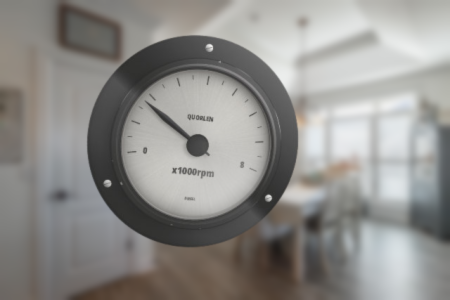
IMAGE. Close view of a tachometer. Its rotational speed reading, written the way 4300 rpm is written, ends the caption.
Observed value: 1750 rpm
